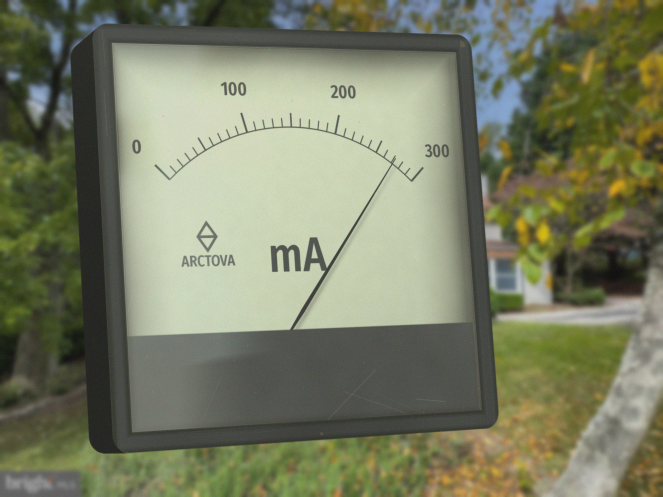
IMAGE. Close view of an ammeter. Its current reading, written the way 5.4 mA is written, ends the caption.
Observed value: 270 mA
